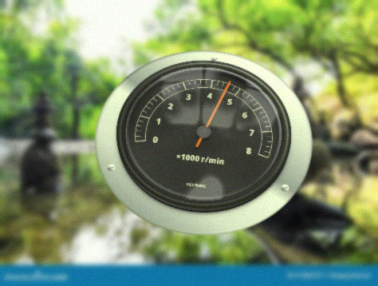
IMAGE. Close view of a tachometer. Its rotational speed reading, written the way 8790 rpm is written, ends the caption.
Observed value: 4600 rpm
